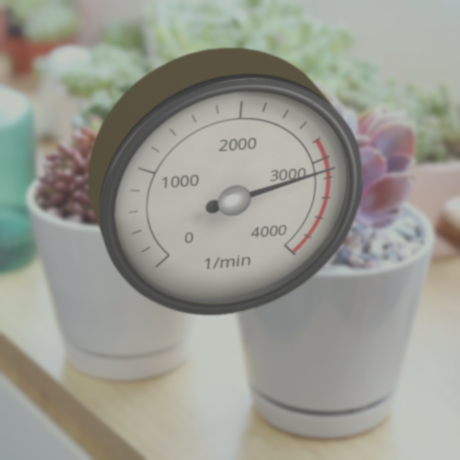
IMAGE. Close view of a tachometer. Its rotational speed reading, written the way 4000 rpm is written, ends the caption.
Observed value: 3100 rpm
